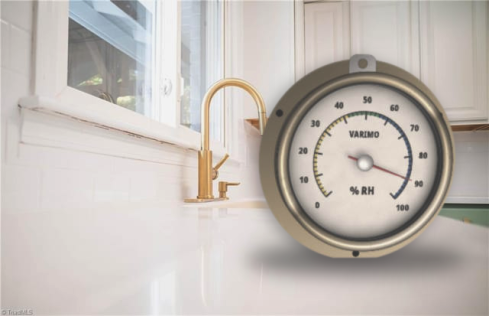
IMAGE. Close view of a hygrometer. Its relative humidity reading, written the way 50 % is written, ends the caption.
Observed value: 90 %
